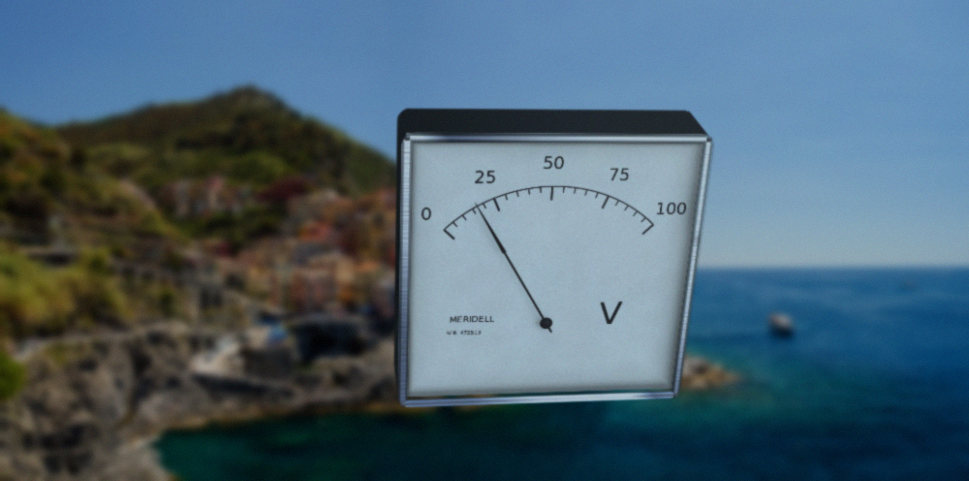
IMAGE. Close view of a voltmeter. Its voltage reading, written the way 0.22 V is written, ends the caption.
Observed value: 17.5 V
